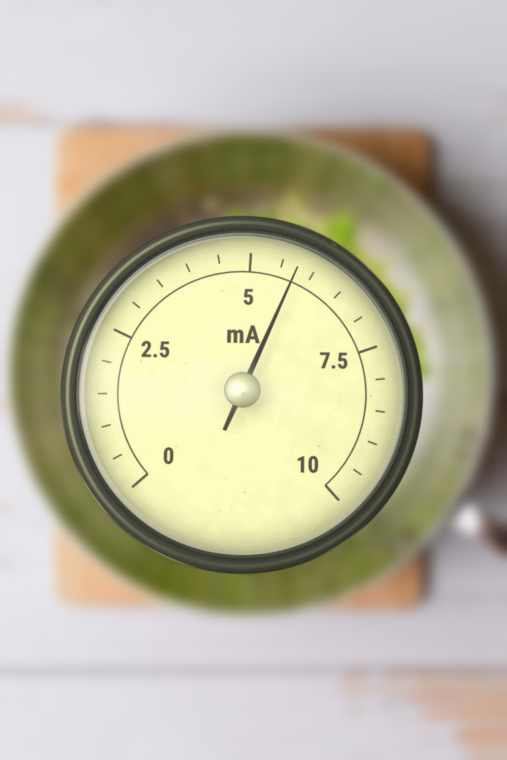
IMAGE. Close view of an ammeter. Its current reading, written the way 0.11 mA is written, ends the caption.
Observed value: 5.75 mA
